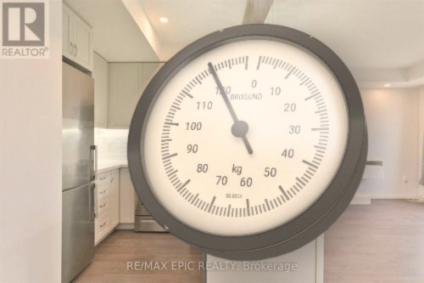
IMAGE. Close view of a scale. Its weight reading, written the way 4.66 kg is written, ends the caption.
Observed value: 120 kg
